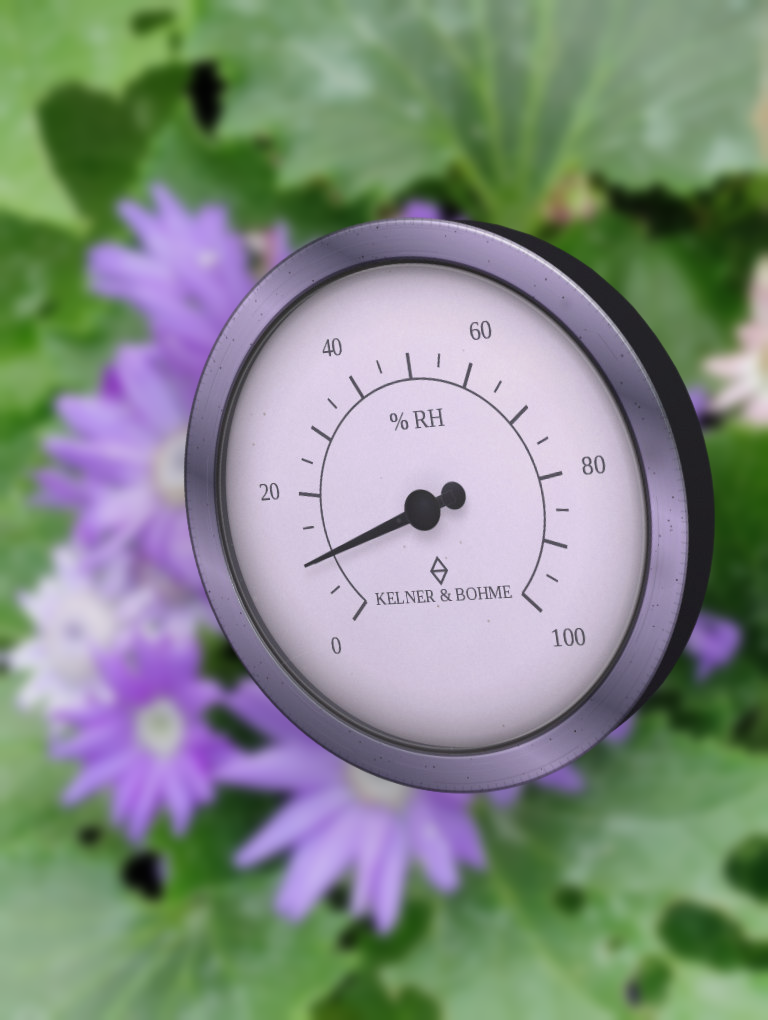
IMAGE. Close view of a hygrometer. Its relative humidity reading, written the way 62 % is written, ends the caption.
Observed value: 10 %
